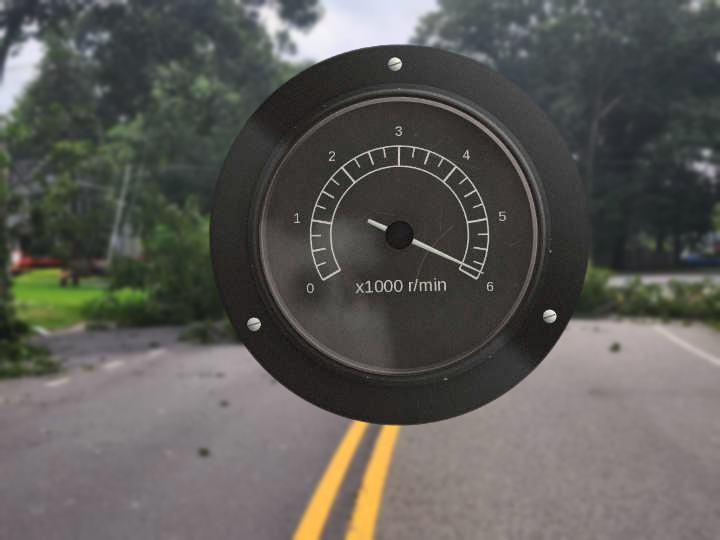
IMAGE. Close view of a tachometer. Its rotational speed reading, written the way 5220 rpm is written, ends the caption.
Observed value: 5875 rpm
